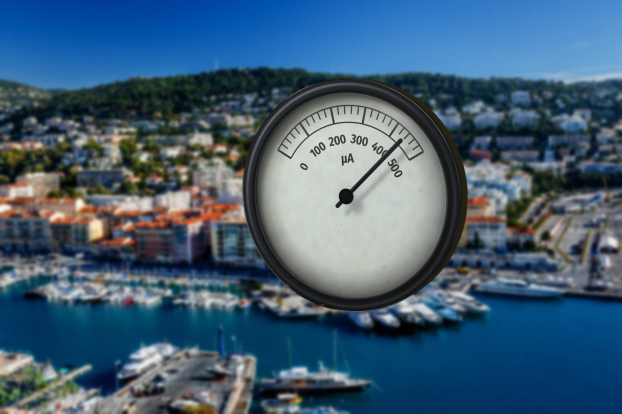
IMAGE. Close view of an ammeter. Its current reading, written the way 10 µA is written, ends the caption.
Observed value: 440 µA
